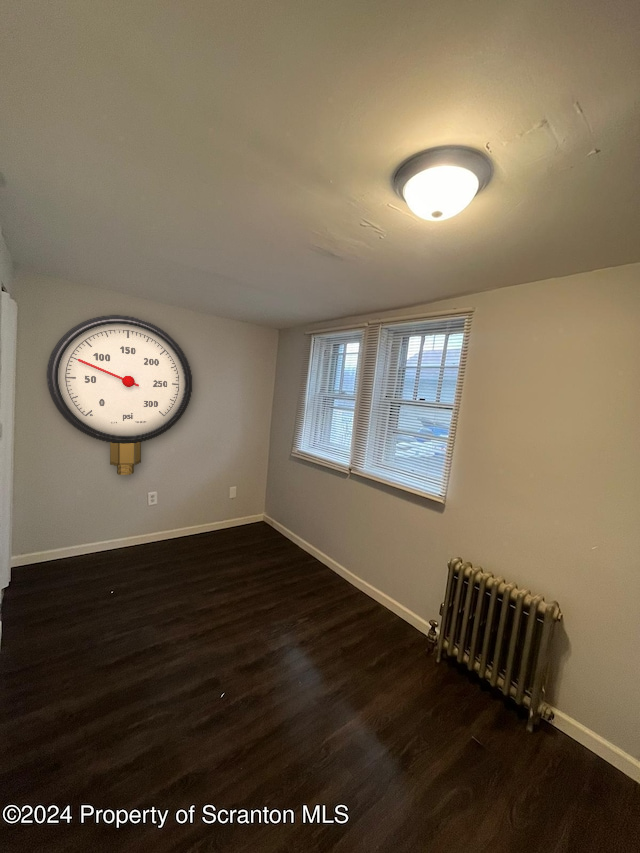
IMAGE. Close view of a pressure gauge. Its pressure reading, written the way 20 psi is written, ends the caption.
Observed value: 75 psi
